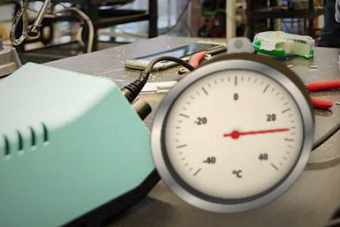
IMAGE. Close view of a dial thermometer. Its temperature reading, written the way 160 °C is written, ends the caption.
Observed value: 26 °C
